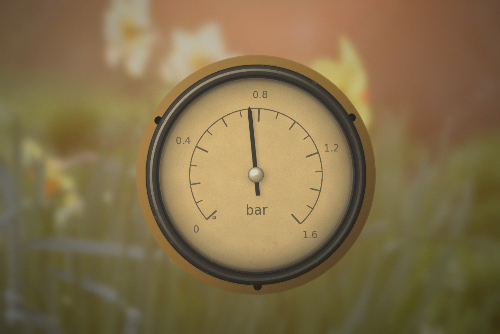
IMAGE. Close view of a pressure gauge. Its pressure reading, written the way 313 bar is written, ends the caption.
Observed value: 0.75 bar
